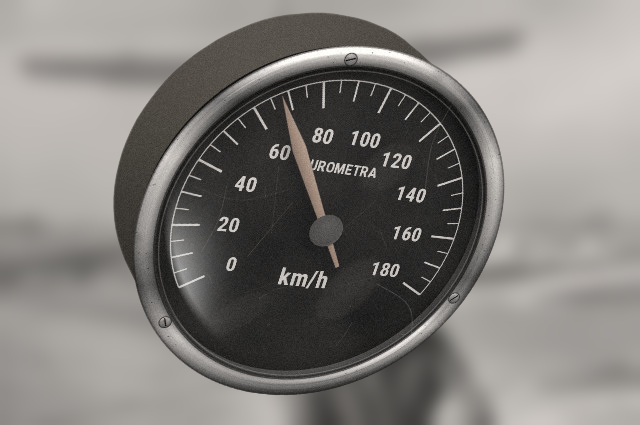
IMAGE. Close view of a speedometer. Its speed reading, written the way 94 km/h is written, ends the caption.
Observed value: 67.5 km/h
